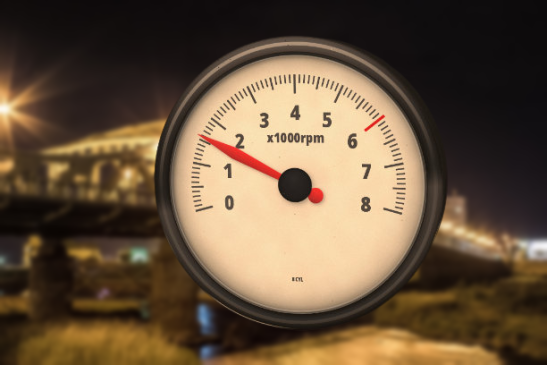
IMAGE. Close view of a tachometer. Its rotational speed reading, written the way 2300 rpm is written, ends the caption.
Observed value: 1600 rpm
